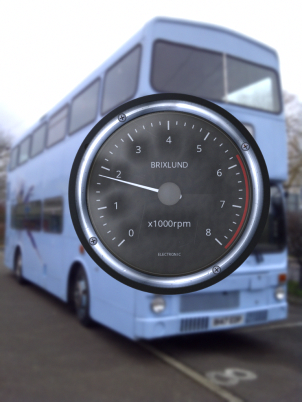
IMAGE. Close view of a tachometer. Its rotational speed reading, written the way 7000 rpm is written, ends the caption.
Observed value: 1800 rpm
